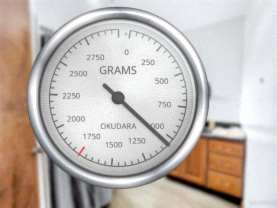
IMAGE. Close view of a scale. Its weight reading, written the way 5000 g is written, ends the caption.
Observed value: 1050 g
